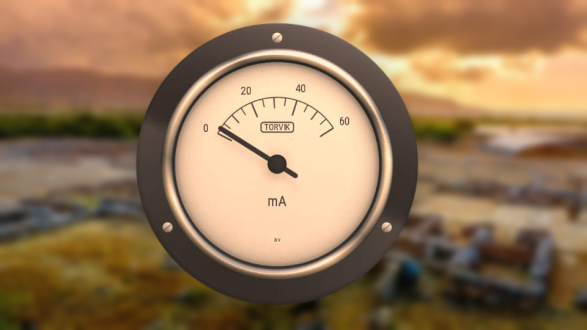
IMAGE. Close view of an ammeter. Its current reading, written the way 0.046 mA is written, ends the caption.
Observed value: 2.5 mA
